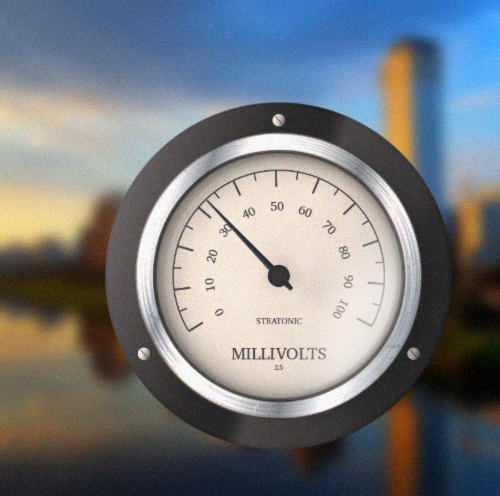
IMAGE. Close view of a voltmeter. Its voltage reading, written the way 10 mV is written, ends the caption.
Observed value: 32.5 mV
